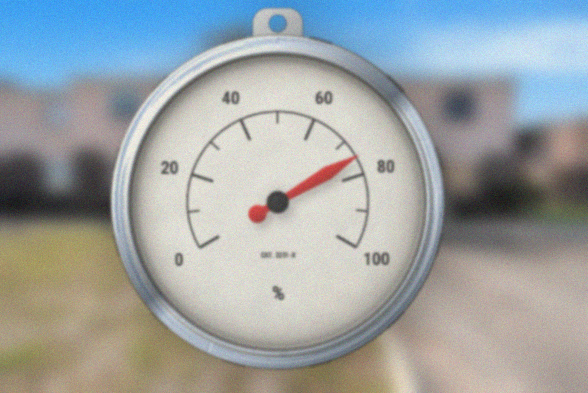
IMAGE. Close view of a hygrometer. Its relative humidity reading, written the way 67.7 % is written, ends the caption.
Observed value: 75 %
